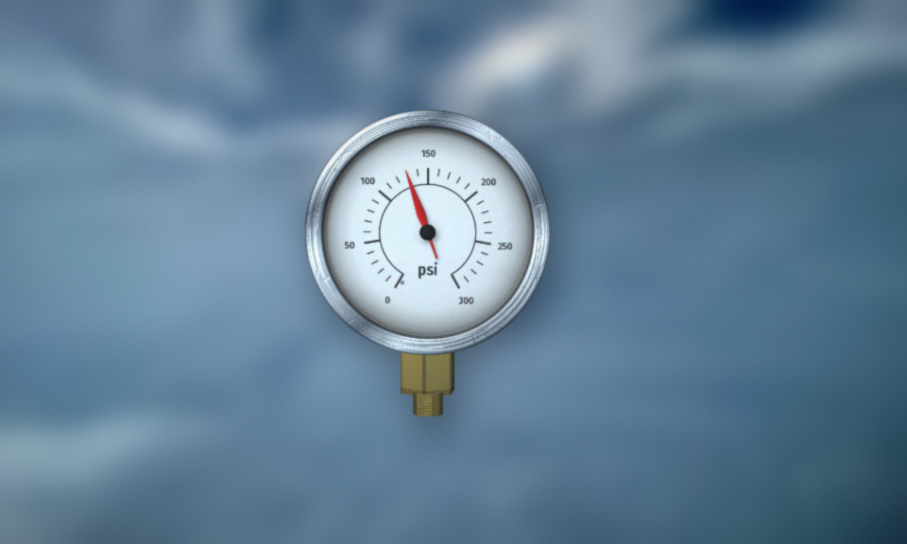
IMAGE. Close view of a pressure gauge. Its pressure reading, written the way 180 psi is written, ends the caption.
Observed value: 130 psi
